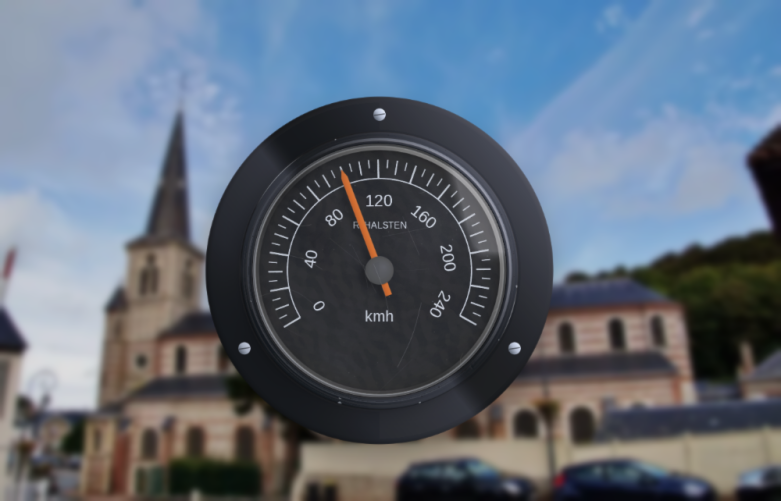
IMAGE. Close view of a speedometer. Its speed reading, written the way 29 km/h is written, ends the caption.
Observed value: 100 km/h
